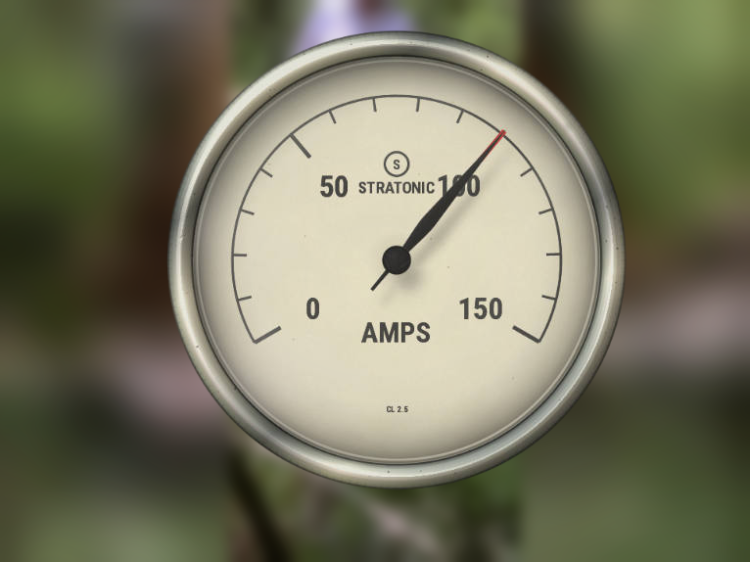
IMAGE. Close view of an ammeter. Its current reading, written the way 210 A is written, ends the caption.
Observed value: 100 A
